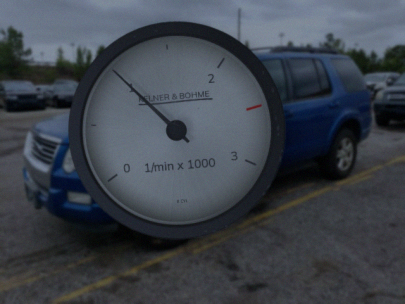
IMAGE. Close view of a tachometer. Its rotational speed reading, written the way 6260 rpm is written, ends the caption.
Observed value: 1000 rpm
